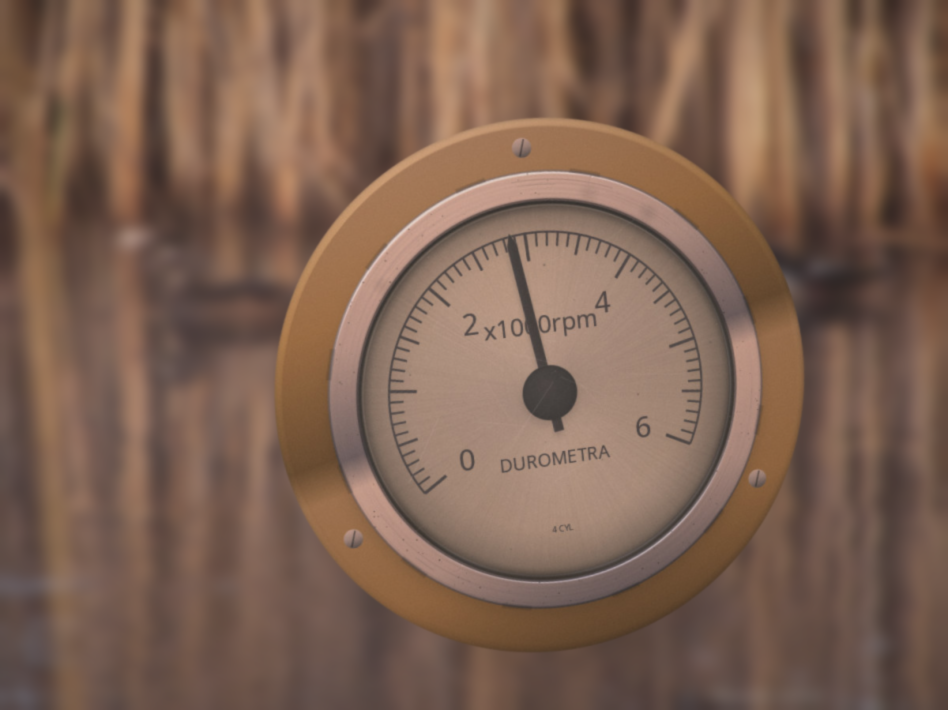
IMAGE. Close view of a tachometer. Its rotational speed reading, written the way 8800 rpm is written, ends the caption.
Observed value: 2850 rpm
